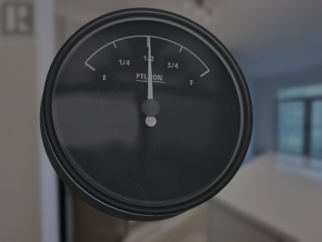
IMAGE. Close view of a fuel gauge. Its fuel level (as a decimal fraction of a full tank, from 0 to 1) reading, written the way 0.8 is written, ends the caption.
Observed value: 0.5
